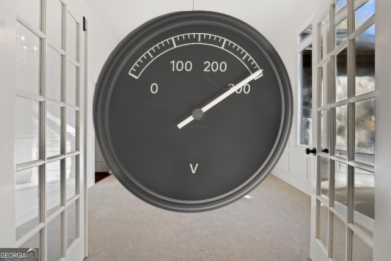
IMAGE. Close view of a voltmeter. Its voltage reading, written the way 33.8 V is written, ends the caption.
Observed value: 290 V
